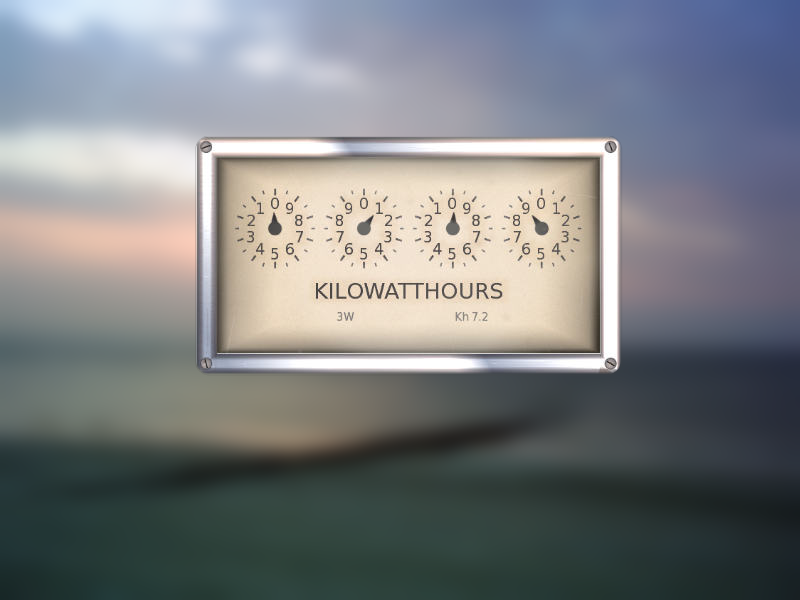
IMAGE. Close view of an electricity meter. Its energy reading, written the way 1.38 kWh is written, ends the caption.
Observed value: 99 kWh
